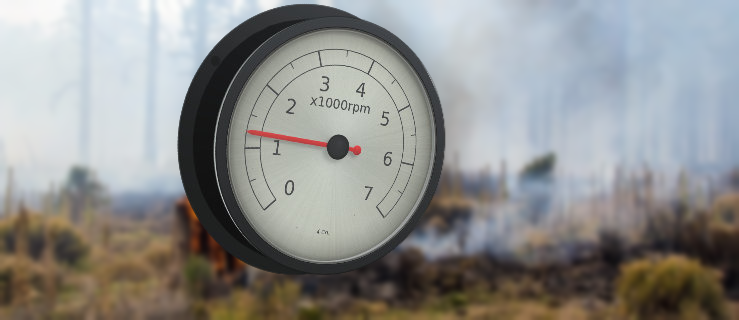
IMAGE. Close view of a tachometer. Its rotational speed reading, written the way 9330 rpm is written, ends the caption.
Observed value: 1250 rpm
